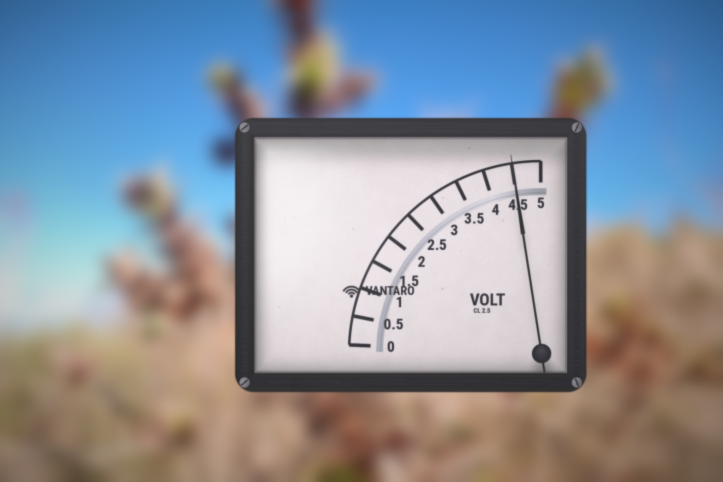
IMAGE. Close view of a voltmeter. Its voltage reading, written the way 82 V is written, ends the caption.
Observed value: 4.5 V
